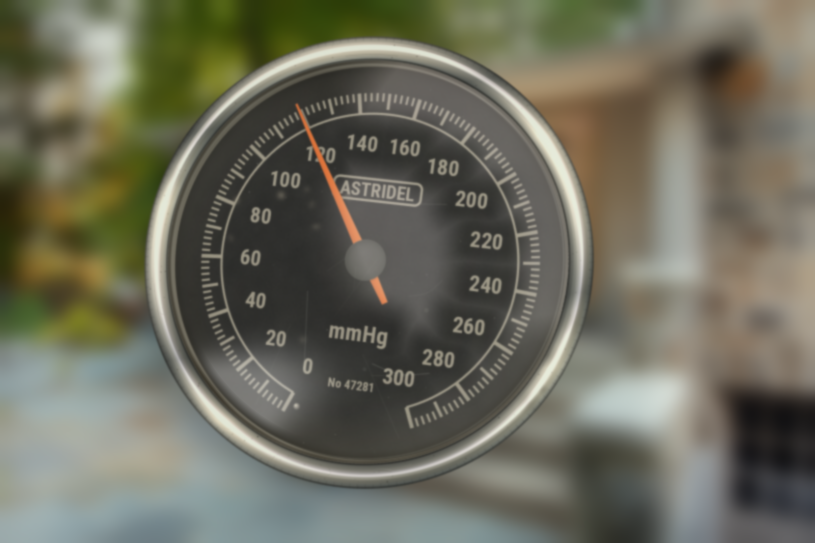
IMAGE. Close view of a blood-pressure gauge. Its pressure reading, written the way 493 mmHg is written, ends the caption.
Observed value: 120 mmHg
